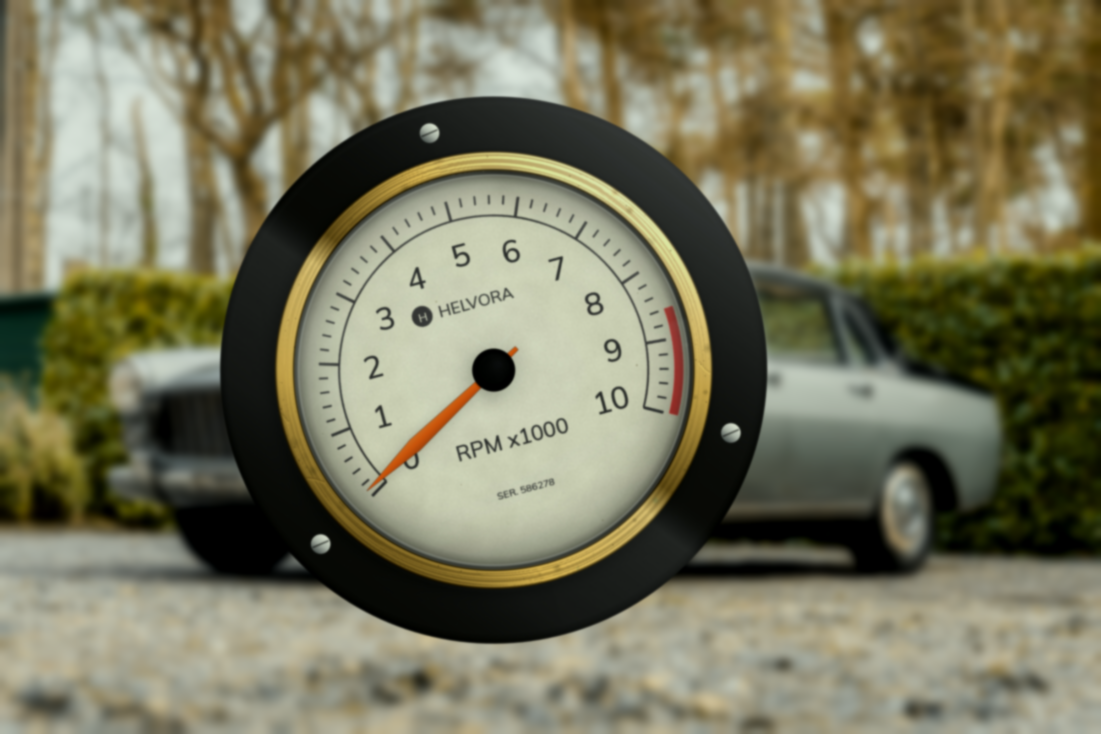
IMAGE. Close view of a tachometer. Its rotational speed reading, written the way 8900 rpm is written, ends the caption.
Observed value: 100 rpm
